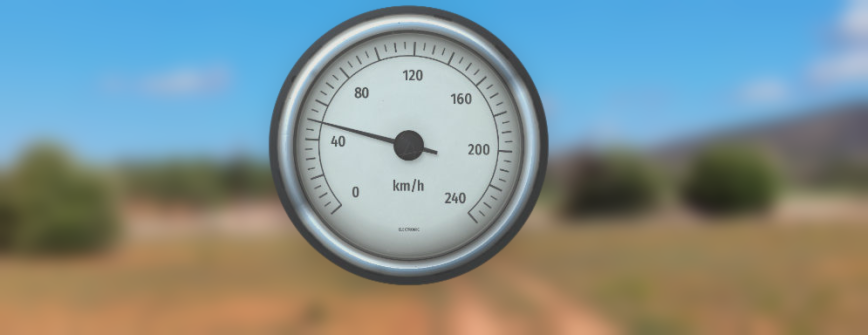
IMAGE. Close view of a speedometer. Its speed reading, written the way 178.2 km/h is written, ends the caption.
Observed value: 50 km/h
